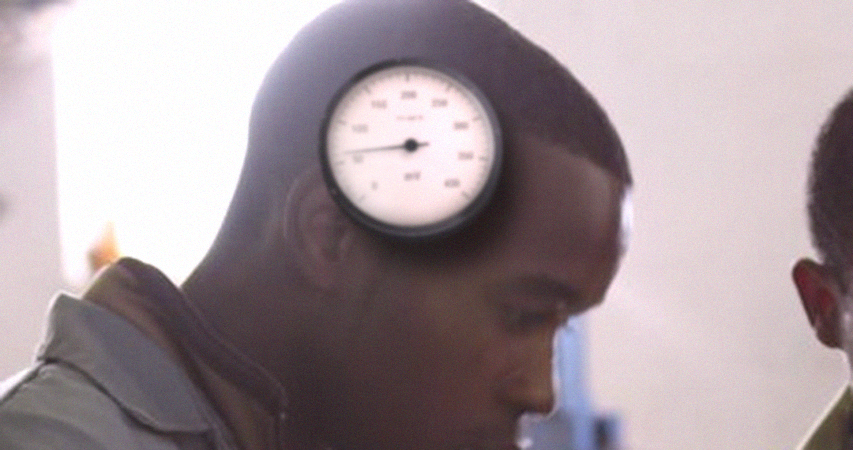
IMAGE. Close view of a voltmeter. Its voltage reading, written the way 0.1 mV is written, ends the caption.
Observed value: 60 mV
